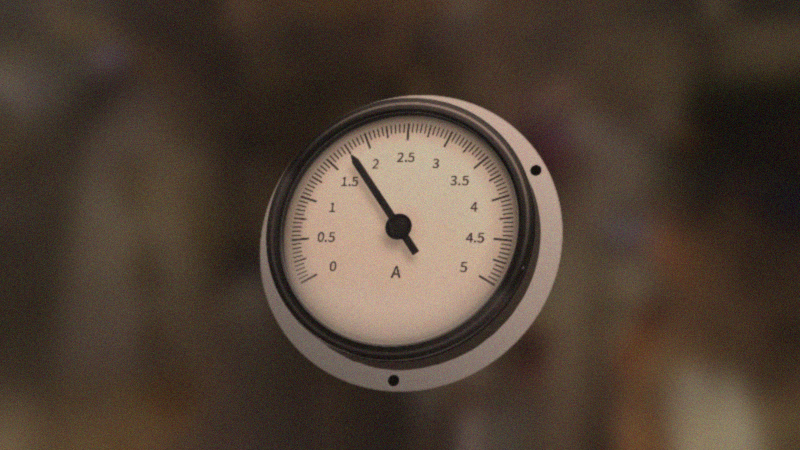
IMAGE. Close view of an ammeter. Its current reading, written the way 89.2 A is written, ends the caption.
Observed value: 1.75 A
